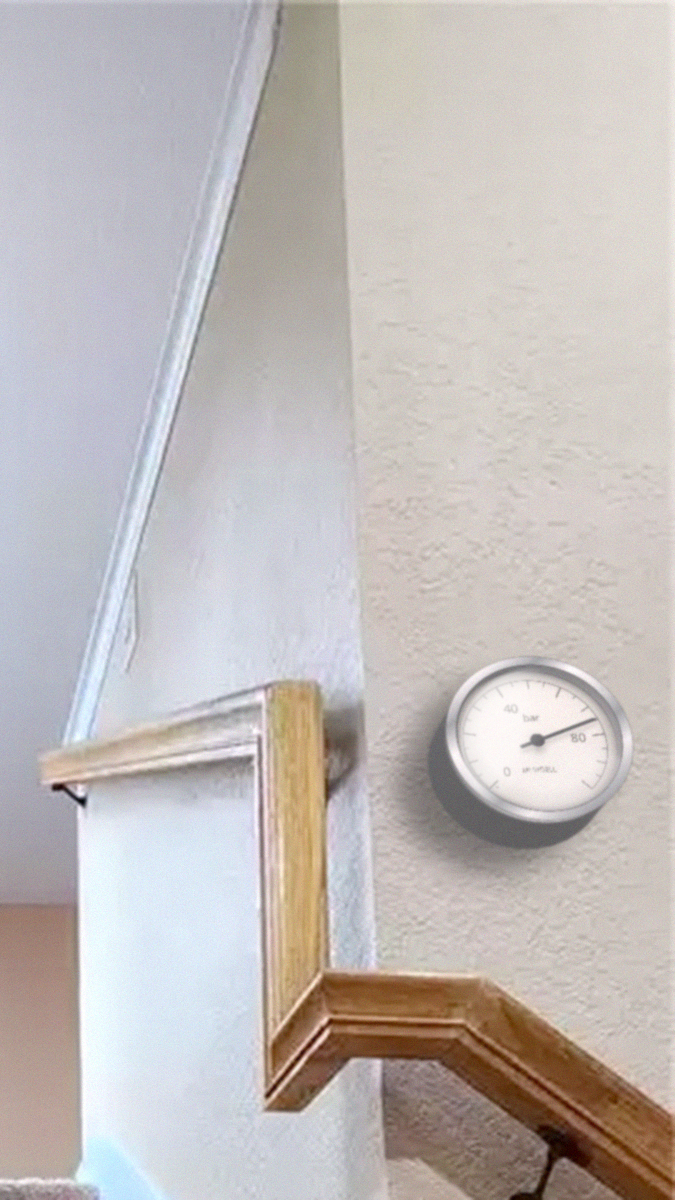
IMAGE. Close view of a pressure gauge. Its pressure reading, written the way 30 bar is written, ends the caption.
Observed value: 75 bar
